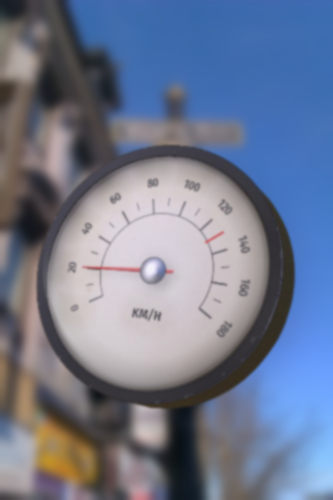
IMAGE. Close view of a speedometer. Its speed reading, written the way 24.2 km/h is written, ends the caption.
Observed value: 20 km/h
